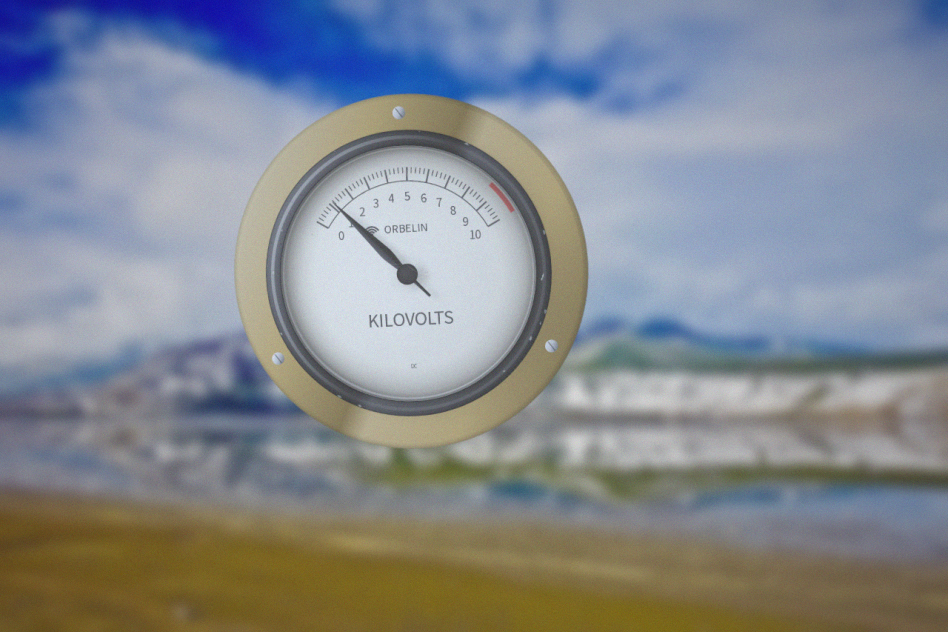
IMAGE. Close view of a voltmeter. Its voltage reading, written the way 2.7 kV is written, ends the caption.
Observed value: 1.2 kV
